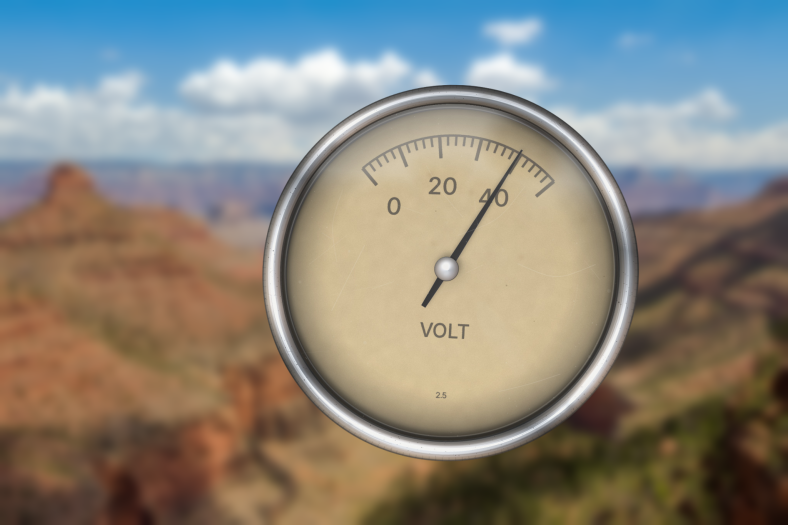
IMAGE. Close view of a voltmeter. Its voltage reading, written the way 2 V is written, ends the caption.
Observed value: 40 V
